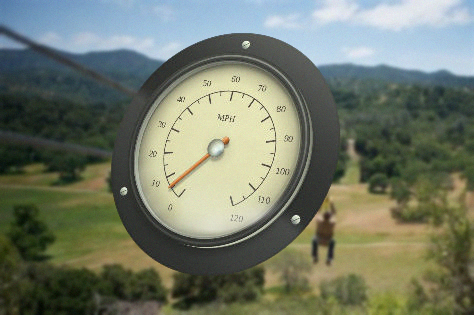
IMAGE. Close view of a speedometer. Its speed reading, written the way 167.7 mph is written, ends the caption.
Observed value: 5 mph
